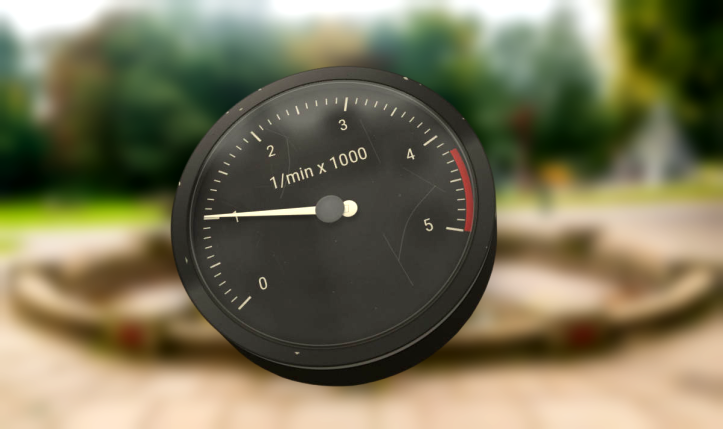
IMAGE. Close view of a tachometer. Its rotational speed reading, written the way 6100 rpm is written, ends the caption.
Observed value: 1000 rpm
